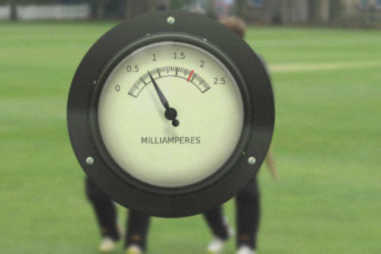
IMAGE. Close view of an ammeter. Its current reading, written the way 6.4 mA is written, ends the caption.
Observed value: 0.75 mA
